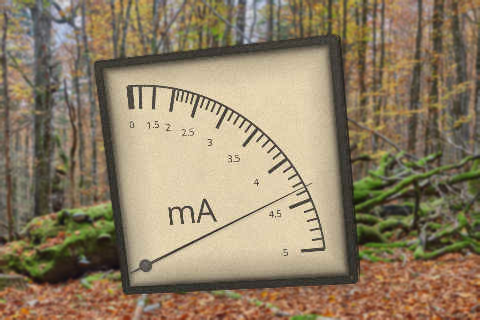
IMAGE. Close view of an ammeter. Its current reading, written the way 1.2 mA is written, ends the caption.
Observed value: 4.35 mA
